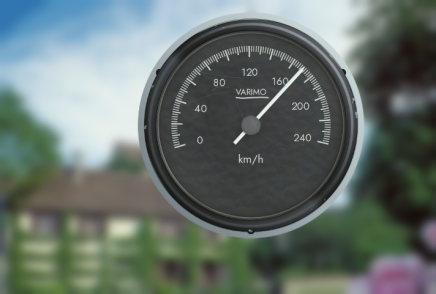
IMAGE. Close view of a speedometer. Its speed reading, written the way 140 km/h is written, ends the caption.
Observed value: 170 km/h
